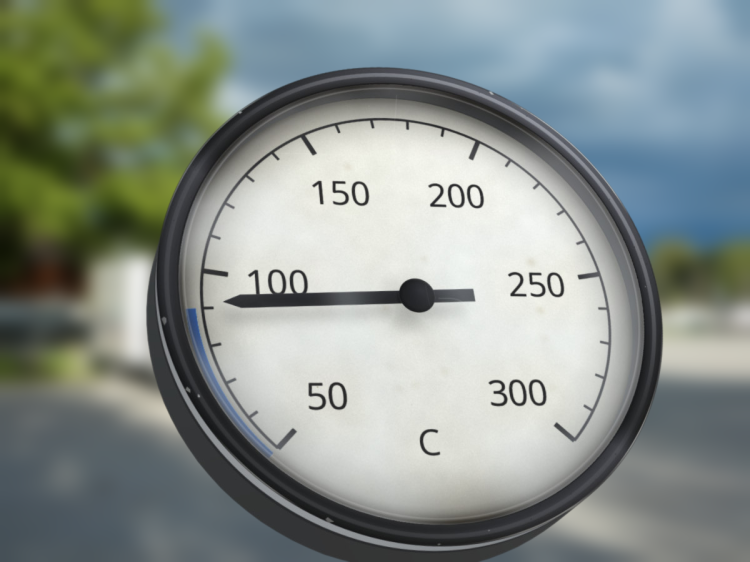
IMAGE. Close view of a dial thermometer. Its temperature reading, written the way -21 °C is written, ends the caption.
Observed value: 90 °C
